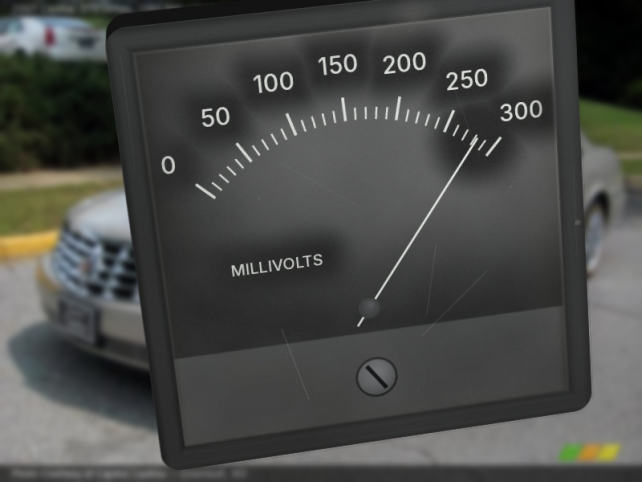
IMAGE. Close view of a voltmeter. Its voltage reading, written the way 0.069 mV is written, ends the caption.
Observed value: 280 mV
